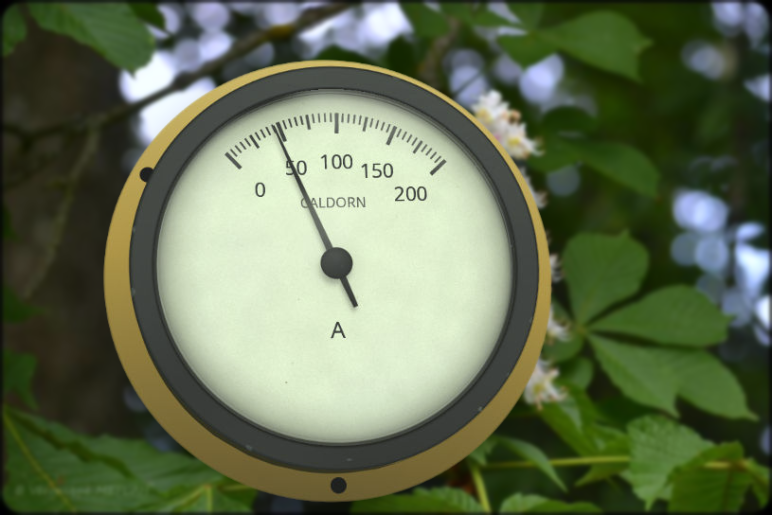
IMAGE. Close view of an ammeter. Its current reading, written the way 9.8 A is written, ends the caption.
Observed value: 45 A
